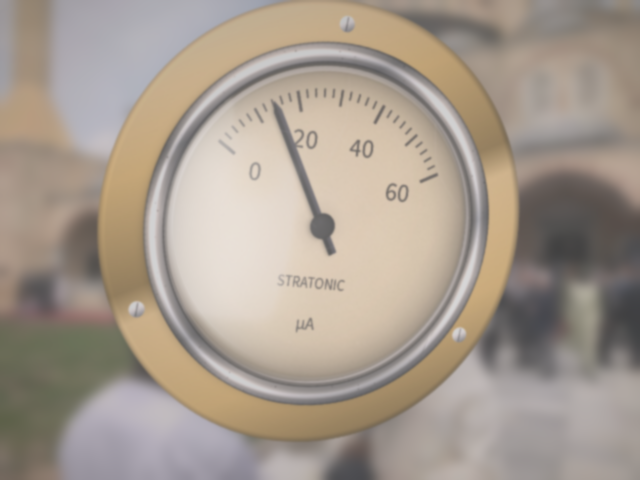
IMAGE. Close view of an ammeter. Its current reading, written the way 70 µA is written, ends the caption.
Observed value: 14 µA
